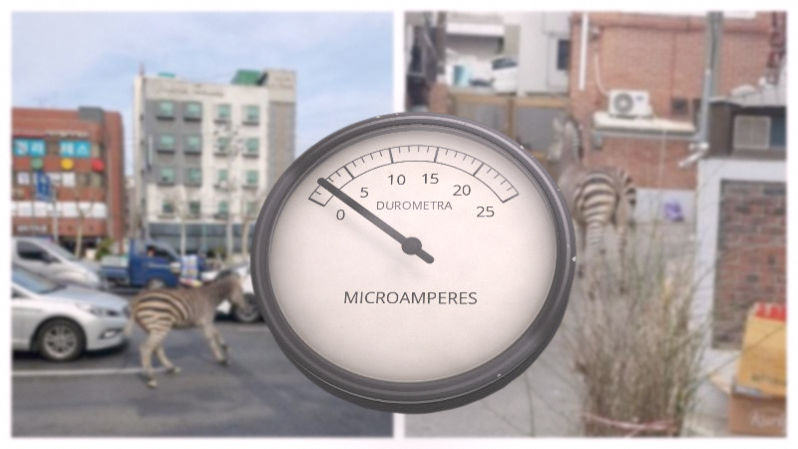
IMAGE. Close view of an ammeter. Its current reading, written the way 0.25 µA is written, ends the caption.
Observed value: 2 µA
